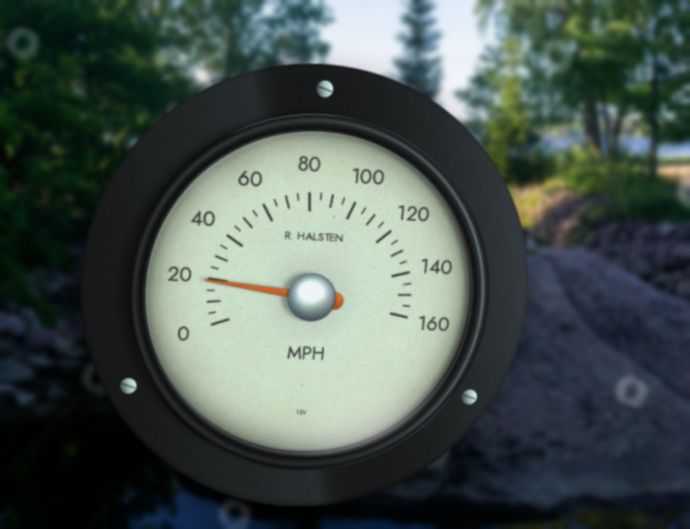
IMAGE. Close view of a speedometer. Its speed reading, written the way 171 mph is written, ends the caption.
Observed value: 20 mph
